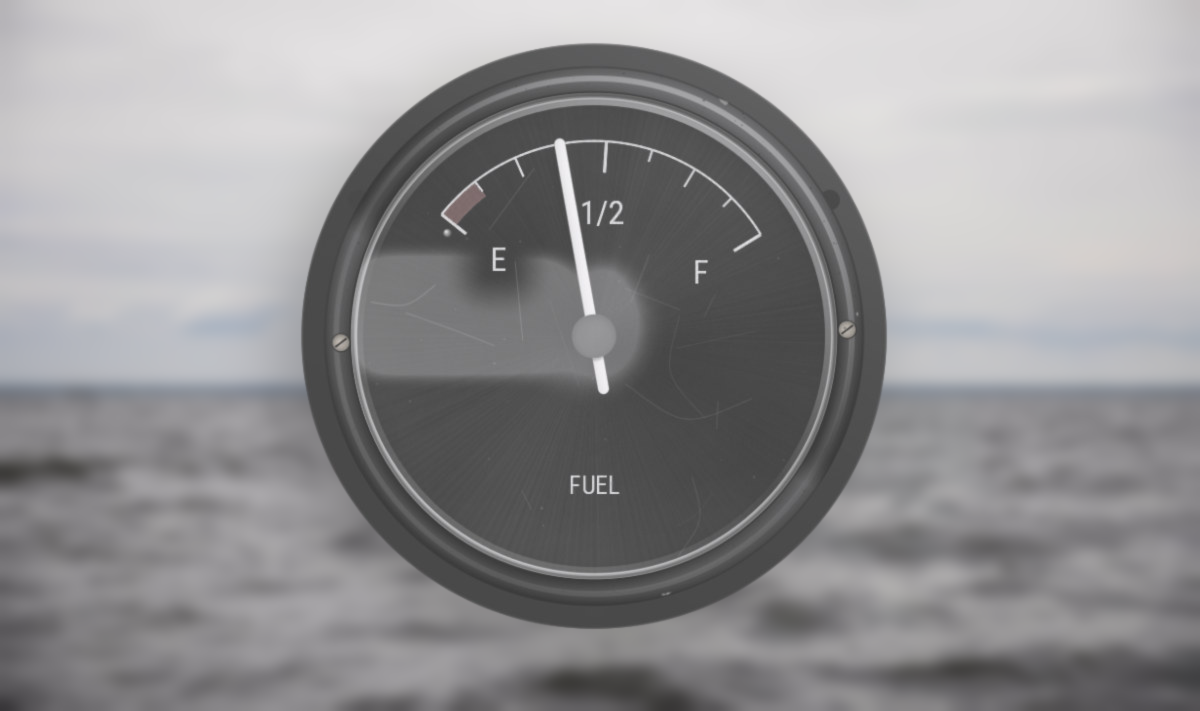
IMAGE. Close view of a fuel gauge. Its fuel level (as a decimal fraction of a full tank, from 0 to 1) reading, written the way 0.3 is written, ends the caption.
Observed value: 0.375
